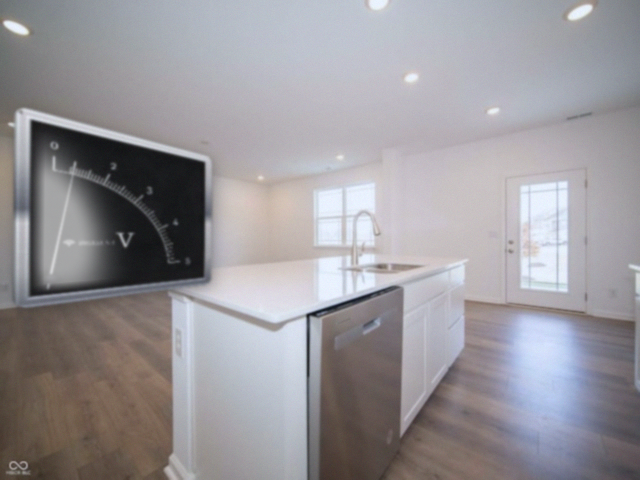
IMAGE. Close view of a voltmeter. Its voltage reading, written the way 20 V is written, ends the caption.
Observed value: 1 V
